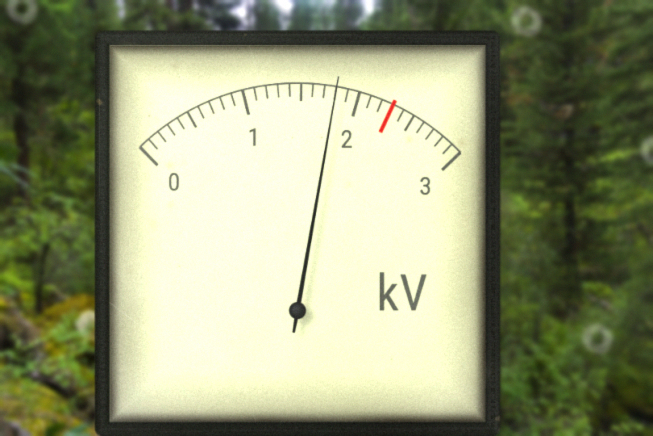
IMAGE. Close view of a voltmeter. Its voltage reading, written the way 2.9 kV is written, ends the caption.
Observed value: 1.8 kV
